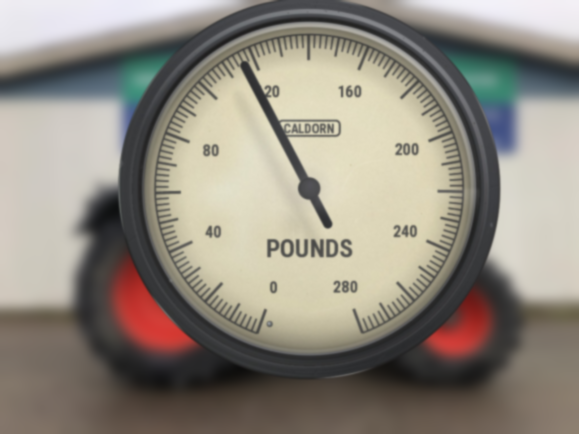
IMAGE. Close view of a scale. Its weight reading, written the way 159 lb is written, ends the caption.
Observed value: 116 lb
